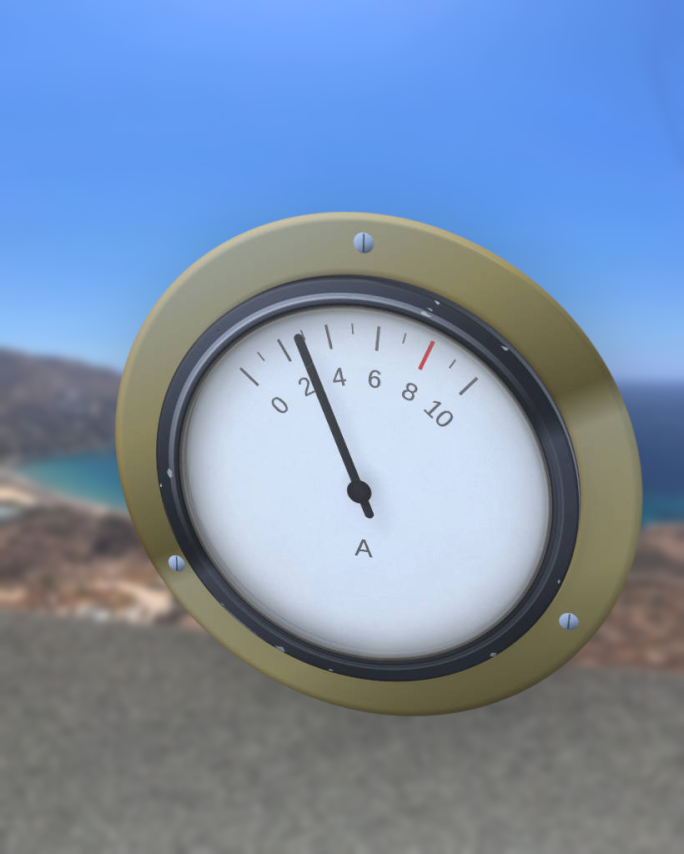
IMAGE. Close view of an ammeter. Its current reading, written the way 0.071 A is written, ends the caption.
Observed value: 3 A
